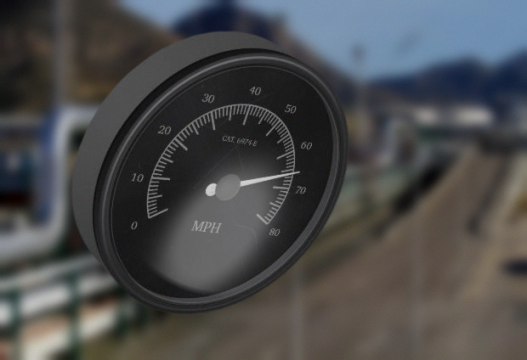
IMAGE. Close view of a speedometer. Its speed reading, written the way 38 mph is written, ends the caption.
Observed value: 65 mph
